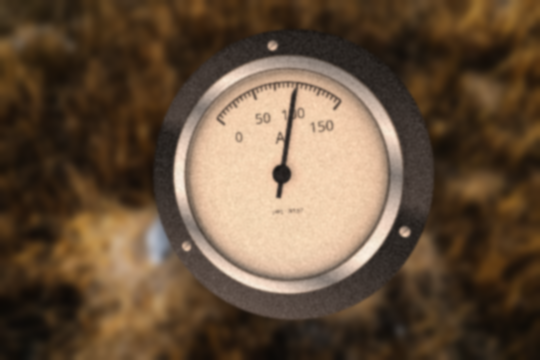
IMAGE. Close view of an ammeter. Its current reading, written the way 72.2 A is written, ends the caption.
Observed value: 100 A
